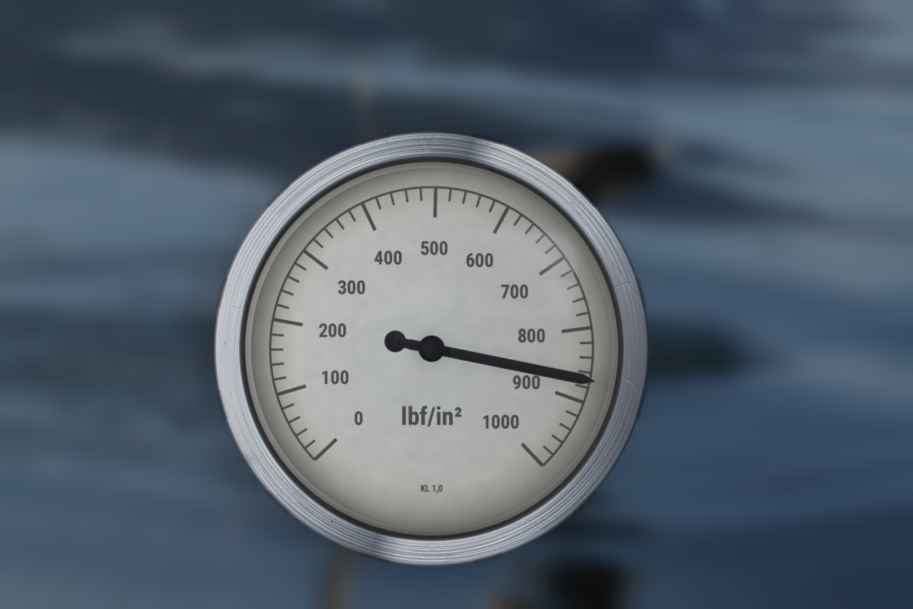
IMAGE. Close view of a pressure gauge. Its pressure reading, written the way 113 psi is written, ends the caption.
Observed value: 870 psi
